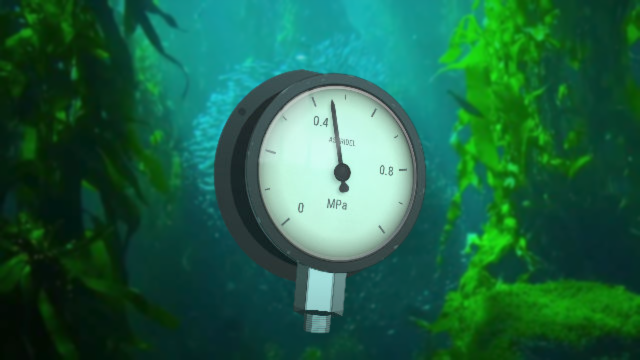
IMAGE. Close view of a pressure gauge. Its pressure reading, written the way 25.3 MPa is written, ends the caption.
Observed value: 0.45 MPa
